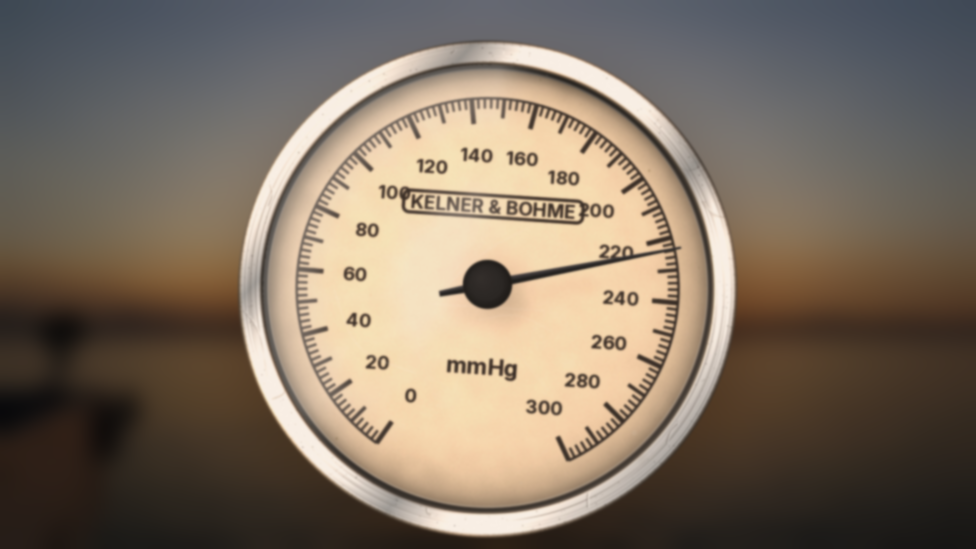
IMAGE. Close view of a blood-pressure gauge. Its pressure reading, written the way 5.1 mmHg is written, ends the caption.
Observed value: 224 mmHg
